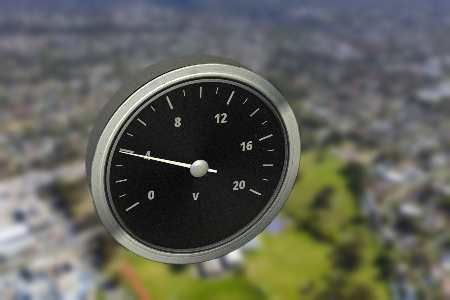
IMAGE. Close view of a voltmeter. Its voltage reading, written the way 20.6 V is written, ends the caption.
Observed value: 4 V
